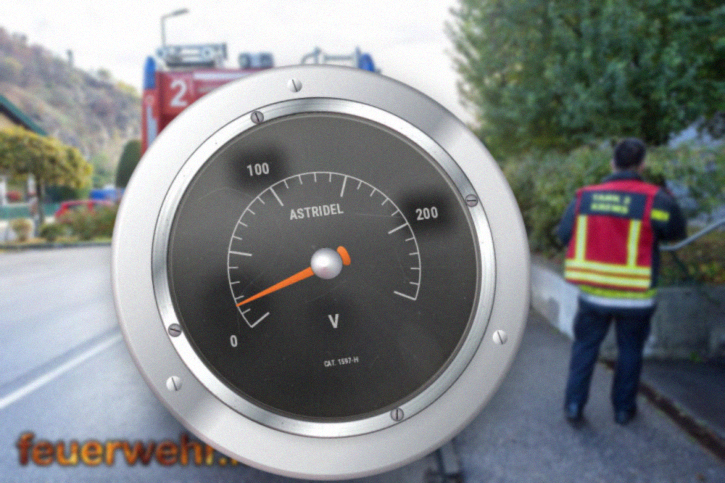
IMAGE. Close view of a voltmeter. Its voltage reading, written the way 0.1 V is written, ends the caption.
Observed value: 15 V
